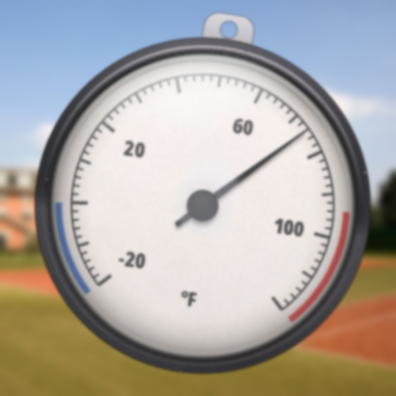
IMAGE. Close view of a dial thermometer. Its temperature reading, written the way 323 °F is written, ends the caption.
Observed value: 74 °F
